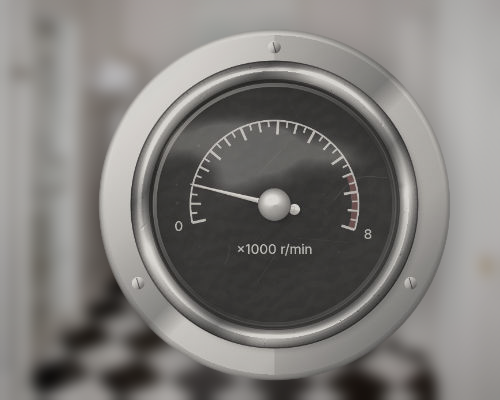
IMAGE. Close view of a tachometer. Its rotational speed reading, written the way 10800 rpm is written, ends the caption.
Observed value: 1000 rpm
